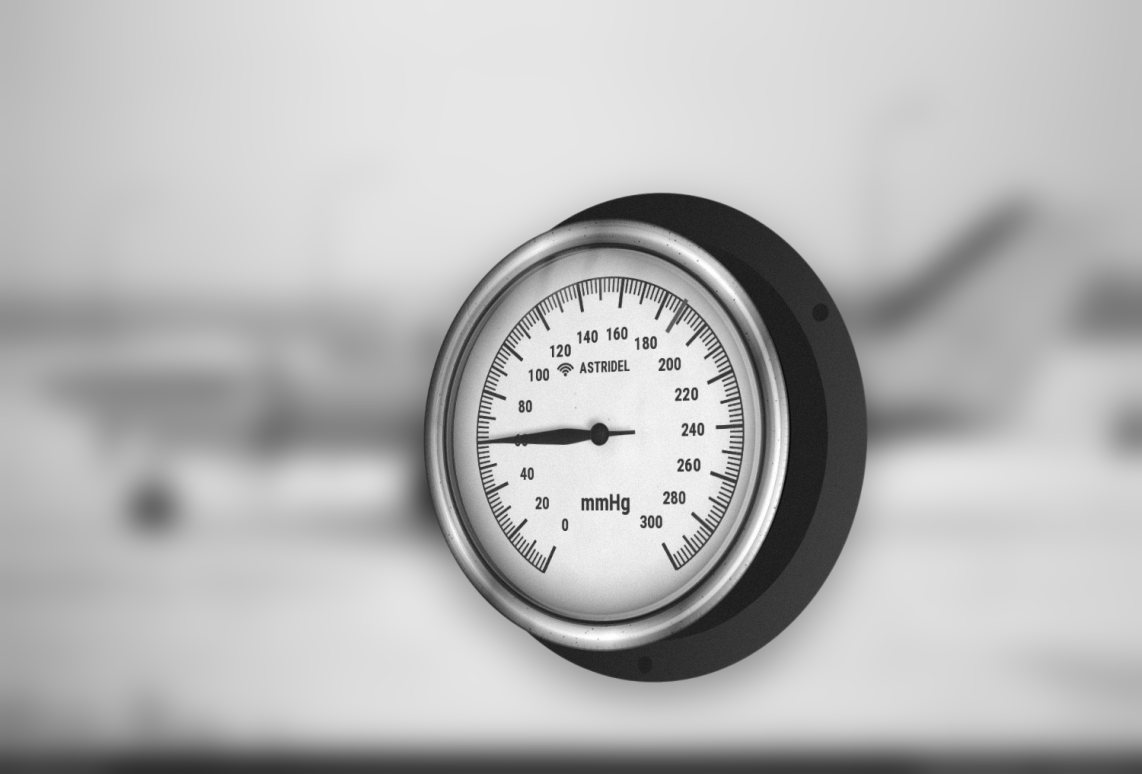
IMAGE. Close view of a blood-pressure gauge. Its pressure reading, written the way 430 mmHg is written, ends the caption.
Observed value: 60 mmHg
